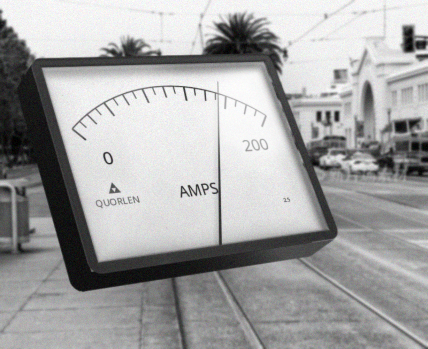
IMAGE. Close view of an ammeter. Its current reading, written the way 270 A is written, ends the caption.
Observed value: 150 A
